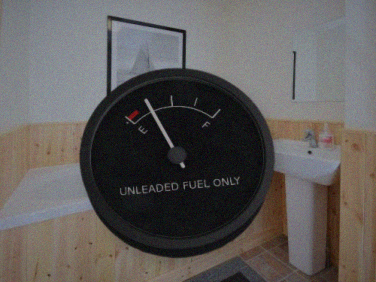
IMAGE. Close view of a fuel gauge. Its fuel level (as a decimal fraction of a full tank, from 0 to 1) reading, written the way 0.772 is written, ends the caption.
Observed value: 0.25
